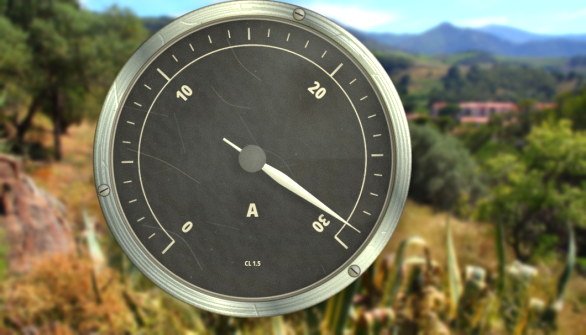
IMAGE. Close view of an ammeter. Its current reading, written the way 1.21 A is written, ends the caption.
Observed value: 29 A
